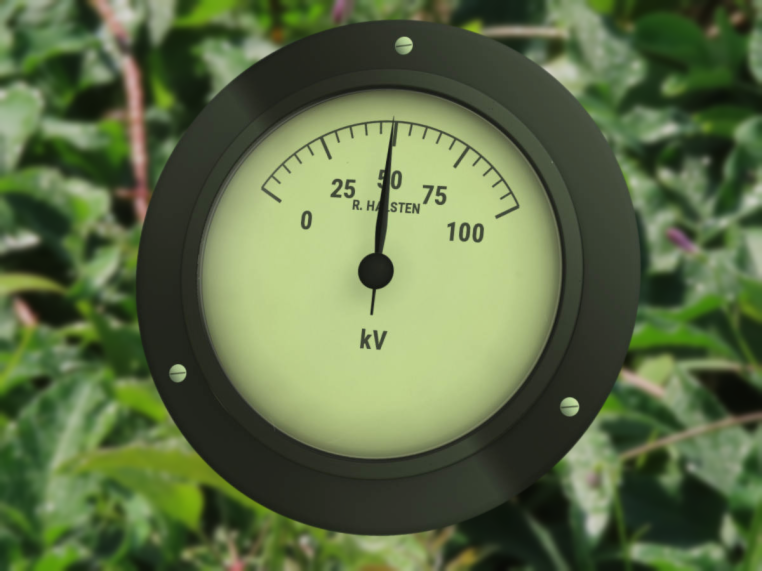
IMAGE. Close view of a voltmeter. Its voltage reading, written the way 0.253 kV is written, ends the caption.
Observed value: 50 kV
